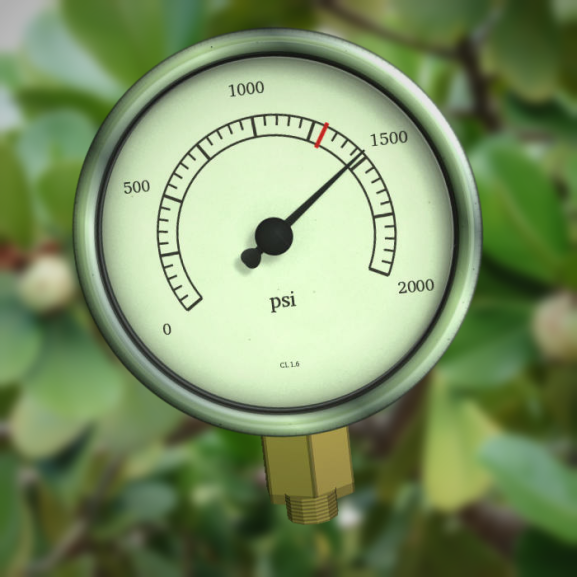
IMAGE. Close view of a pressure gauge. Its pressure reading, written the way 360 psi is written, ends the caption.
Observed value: 1475 psi
